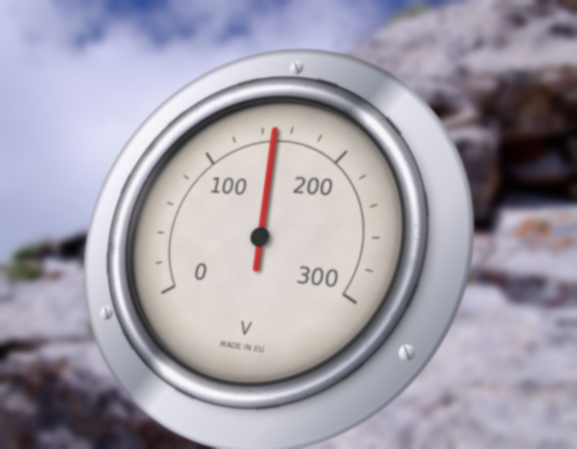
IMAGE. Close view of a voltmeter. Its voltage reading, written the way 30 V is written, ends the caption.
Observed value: 150 V
